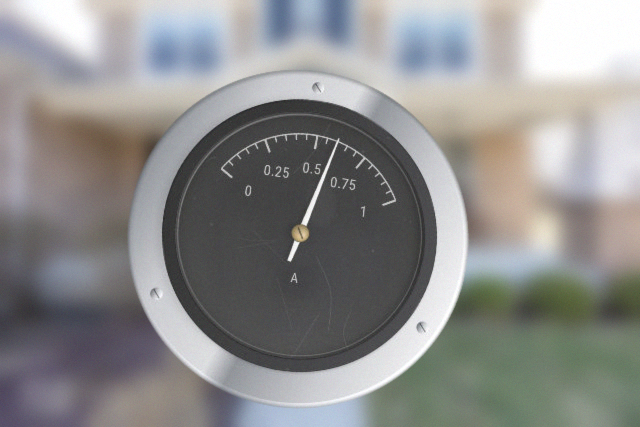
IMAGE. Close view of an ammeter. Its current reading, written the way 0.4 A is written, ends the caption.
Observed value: 0.6 A
